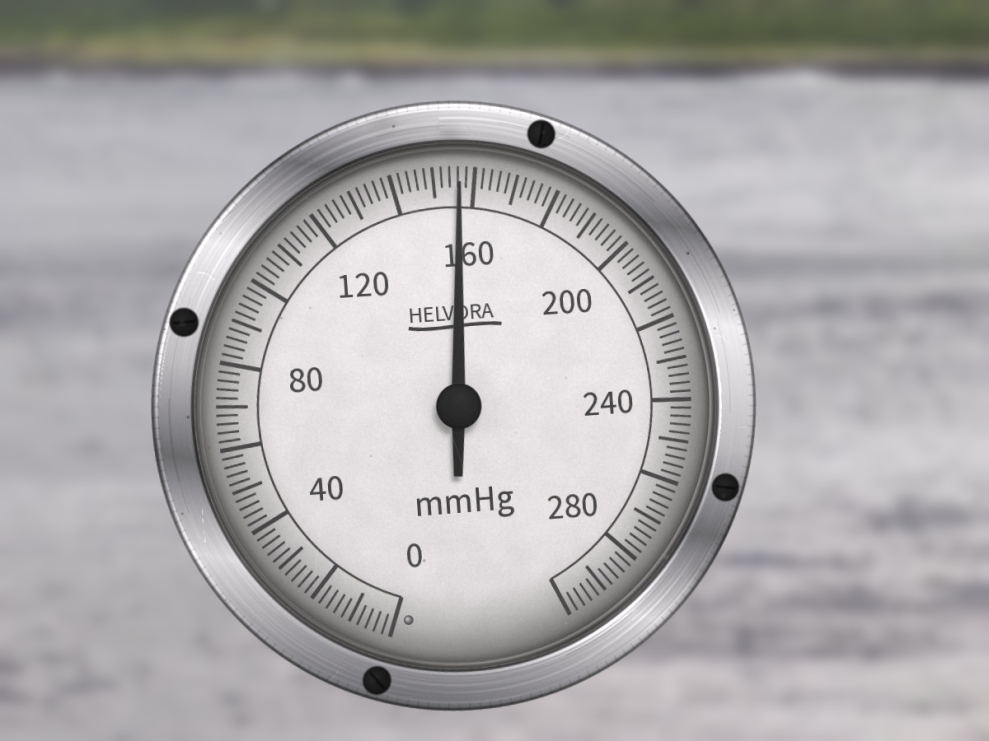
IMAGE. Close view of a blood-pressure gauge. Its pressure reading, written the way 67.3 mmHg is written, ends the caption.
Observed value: 156 mmHg
